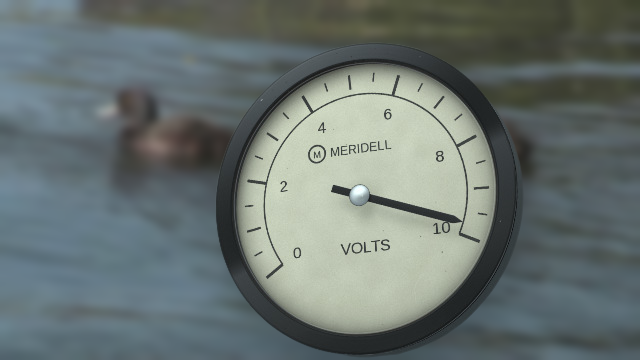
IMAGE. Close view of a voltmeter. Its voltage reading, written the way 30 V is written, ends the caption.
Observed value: 9.75 V
